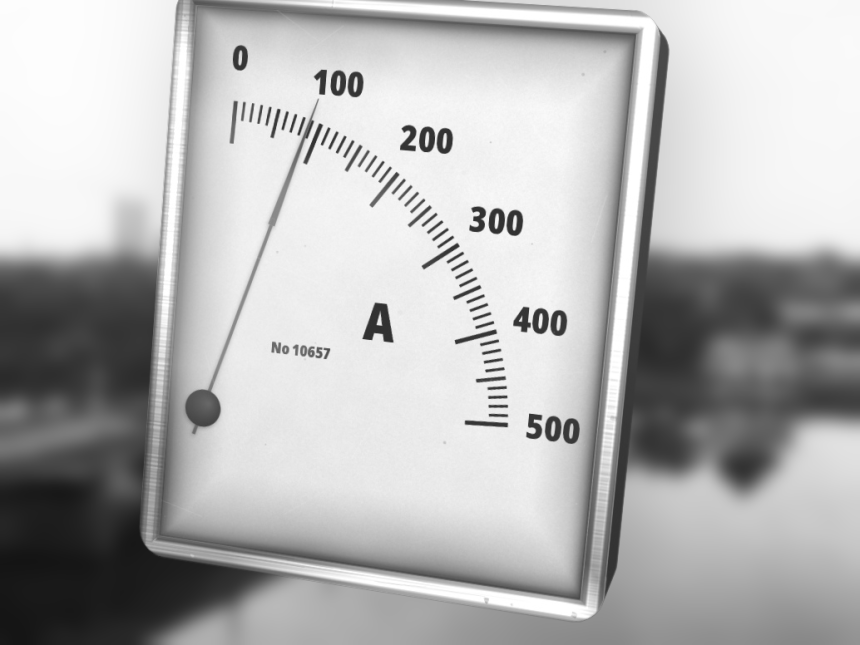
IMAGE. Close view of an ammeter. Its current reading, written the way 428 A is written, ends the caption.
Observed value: 90 A
